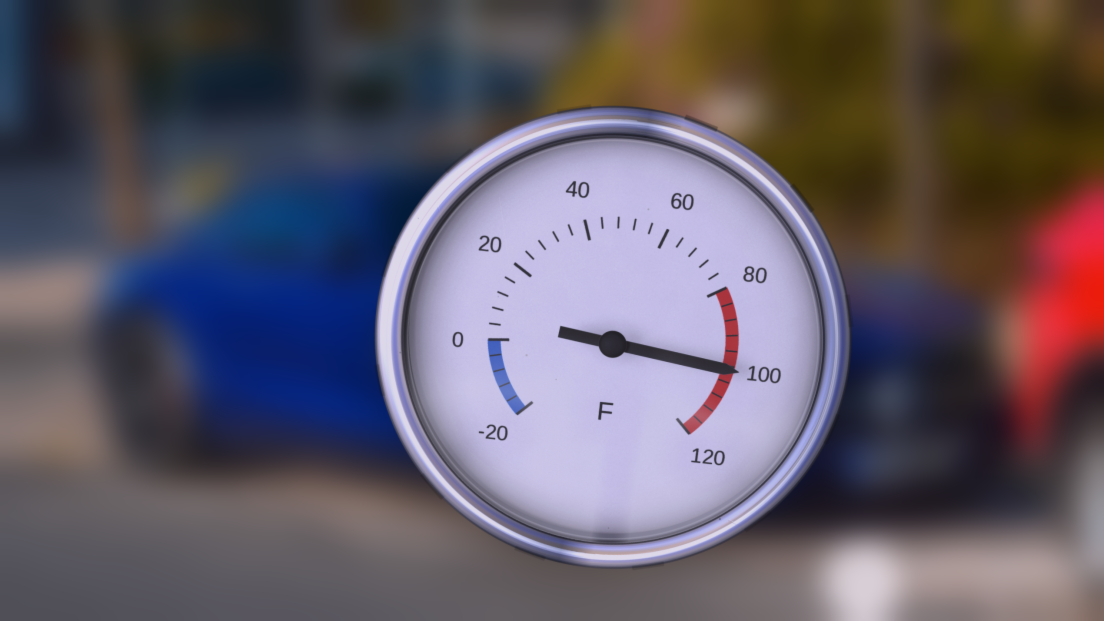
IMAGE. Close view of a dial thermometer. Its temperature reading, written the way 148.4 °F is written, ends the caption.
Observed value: 100 °F
